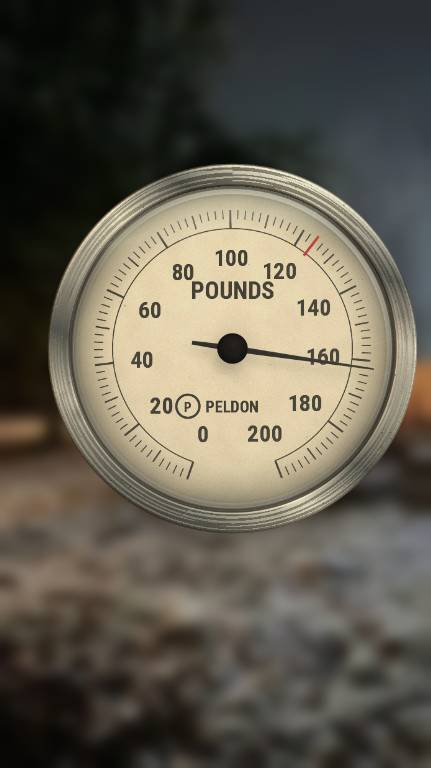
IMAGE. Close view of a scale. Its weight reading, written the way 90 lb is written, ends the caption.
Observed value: 162 lb
